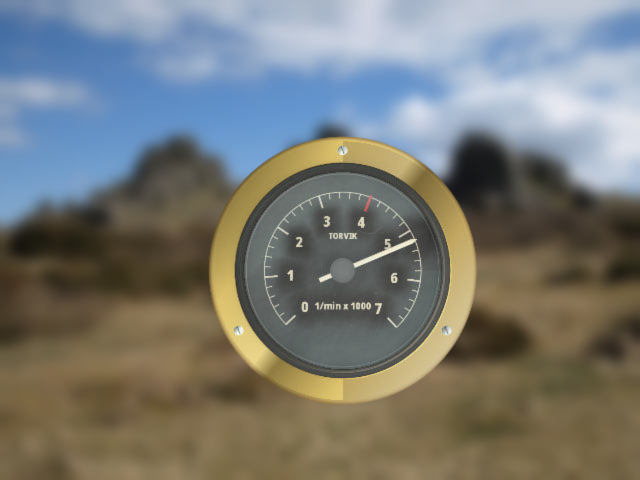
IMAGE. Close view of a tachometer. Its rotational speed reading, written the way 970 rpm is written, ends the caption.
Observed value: 5200 rpm
